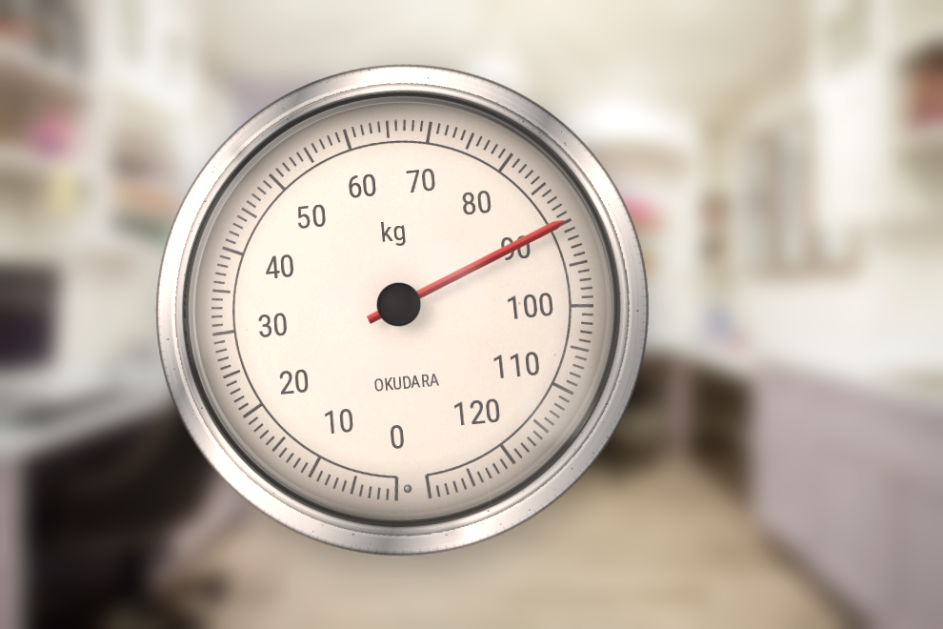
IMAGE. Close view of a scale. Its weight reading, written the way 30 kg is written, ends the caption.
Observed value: 90 kg
